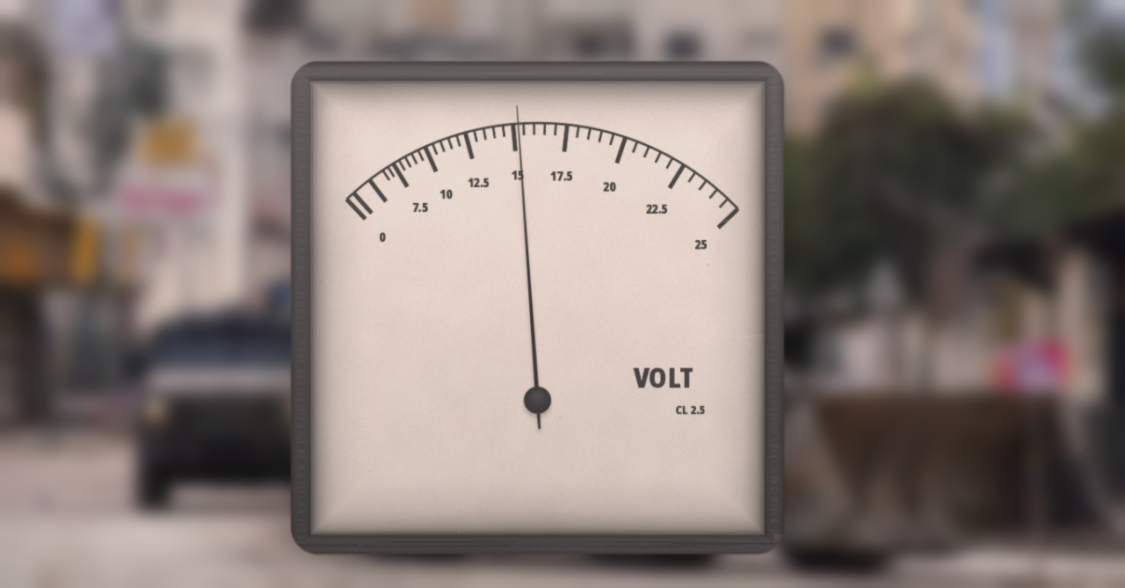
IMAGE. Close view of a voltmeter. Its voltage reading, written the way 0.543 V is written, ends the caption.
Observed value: 15.25 V
